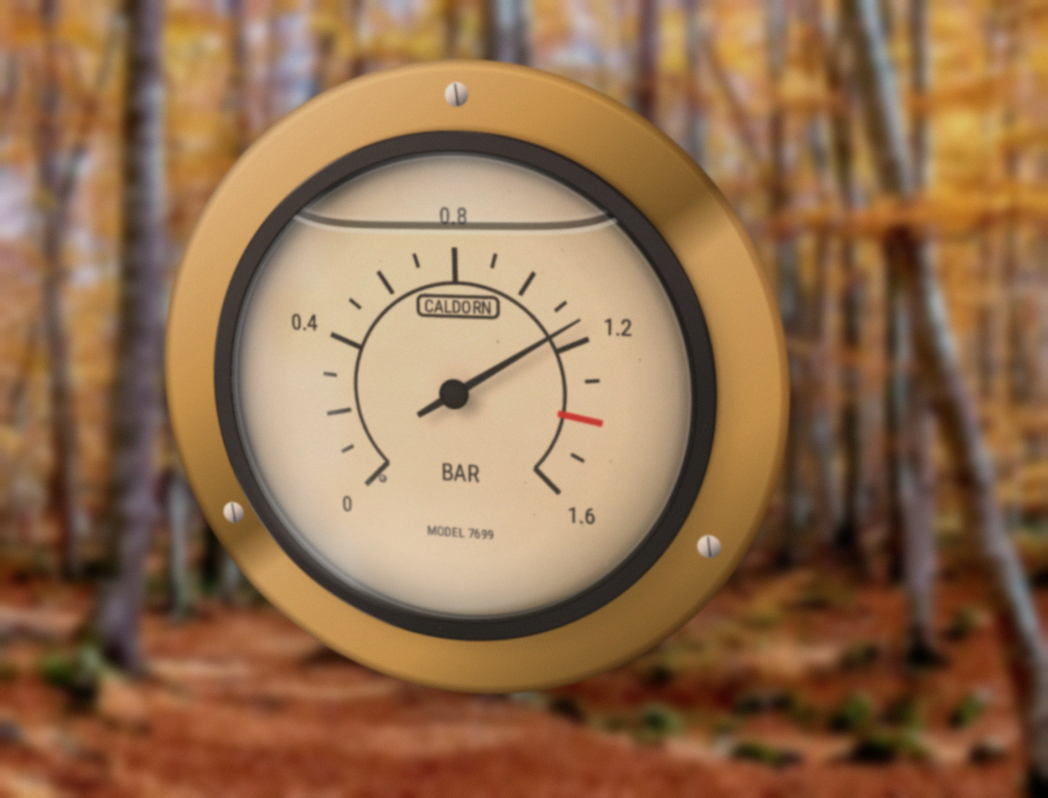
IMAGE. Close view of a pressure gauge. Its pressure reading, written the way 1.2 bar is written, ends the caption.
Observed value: 1.15 bar
